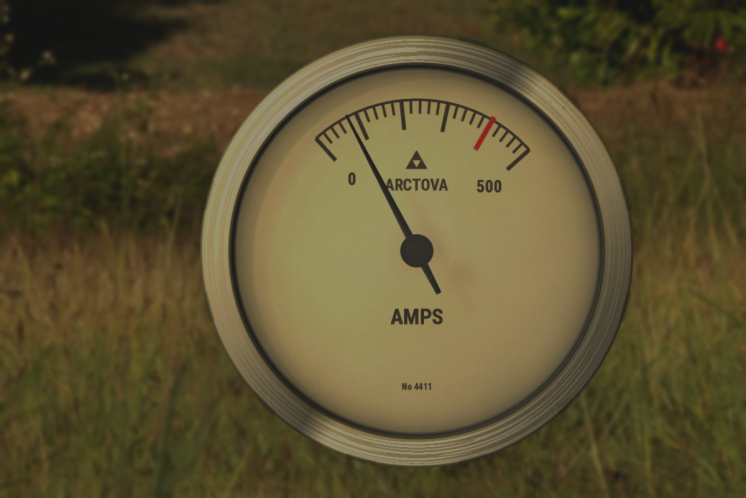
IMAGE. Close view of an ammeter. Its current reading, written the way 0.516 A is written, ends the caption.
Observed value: 80 A
